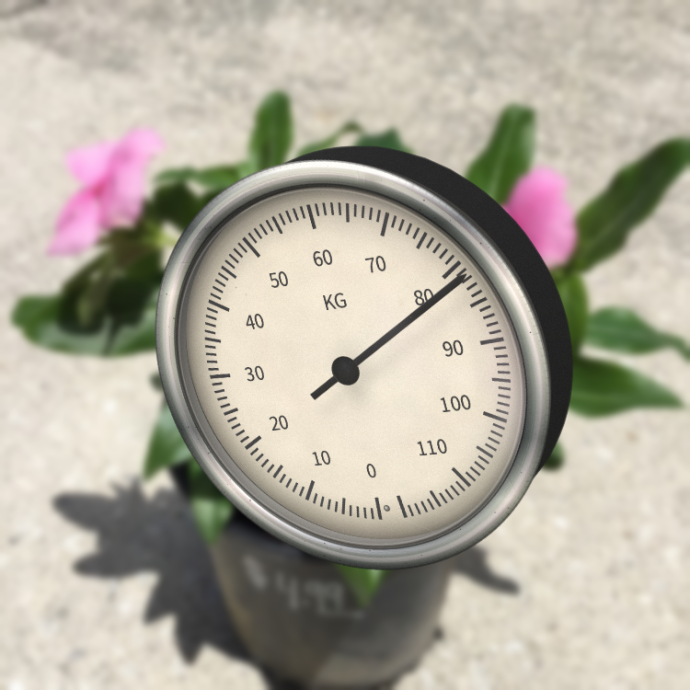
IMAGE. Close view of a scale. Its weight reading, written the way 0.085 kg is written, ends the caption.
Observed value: 81.5 kg
